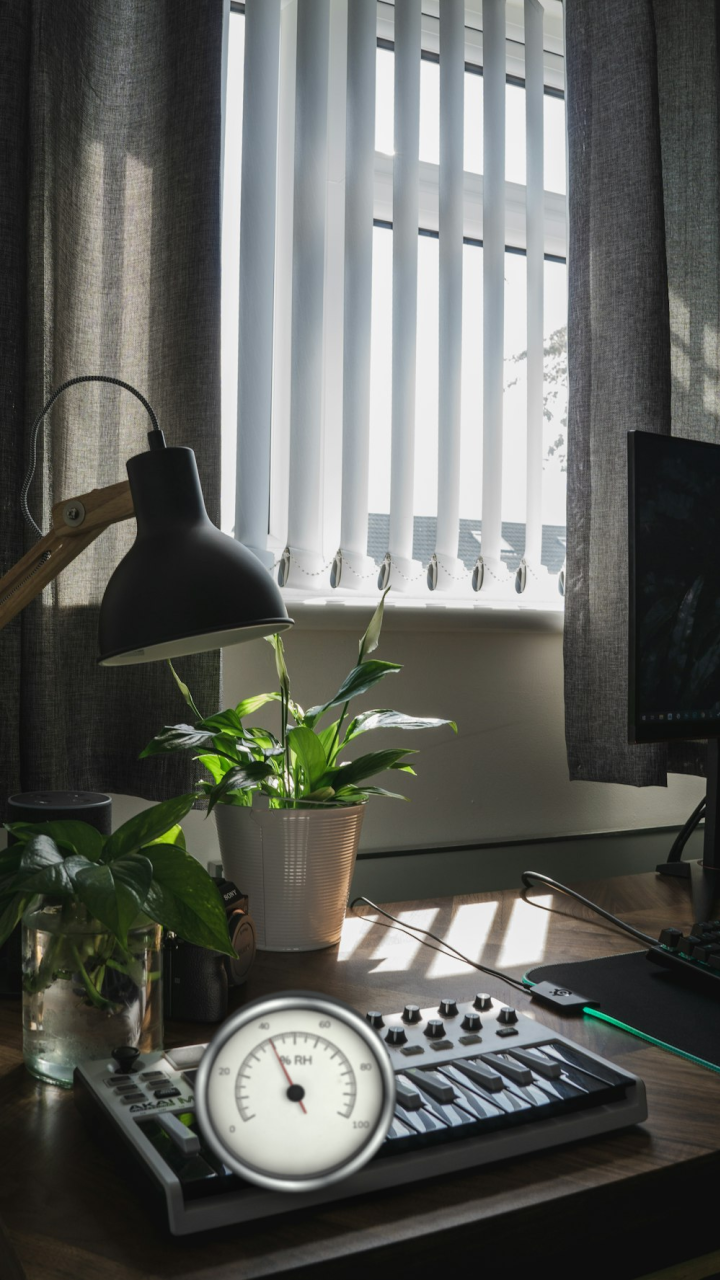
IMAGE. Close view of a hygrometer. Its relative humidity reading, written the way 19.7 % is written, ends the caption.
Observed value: 40 %
